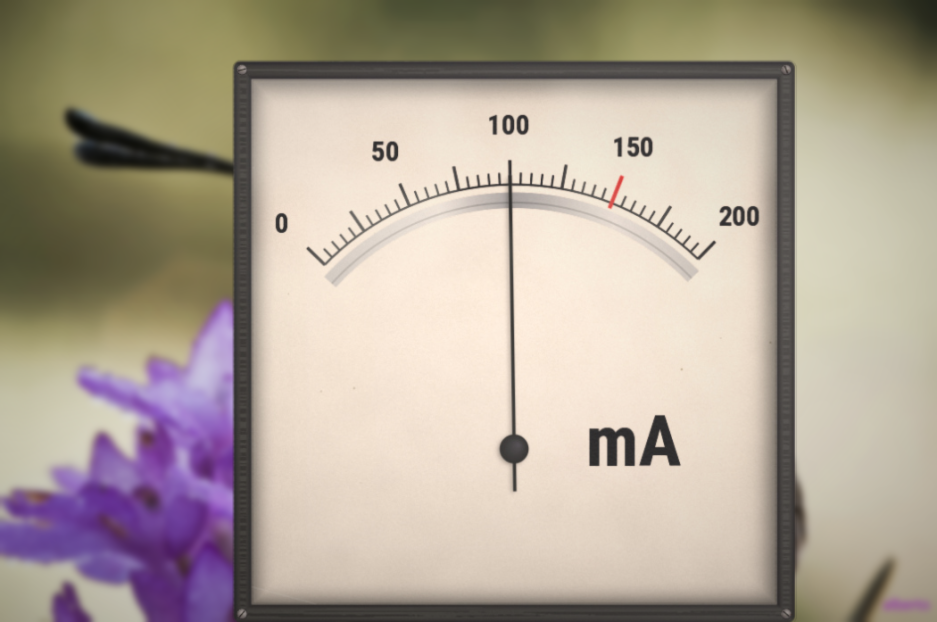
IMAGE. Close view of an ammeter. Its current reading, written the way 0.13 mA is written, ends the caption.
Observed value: 100 mA
